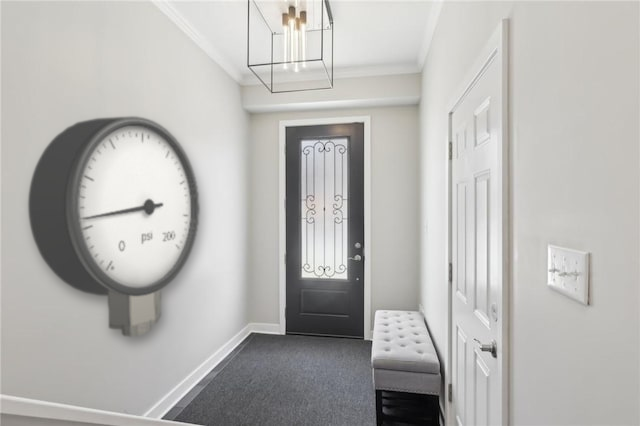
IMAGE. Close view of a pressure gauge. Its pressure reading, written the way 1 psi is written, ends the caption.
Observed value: 30 psi
